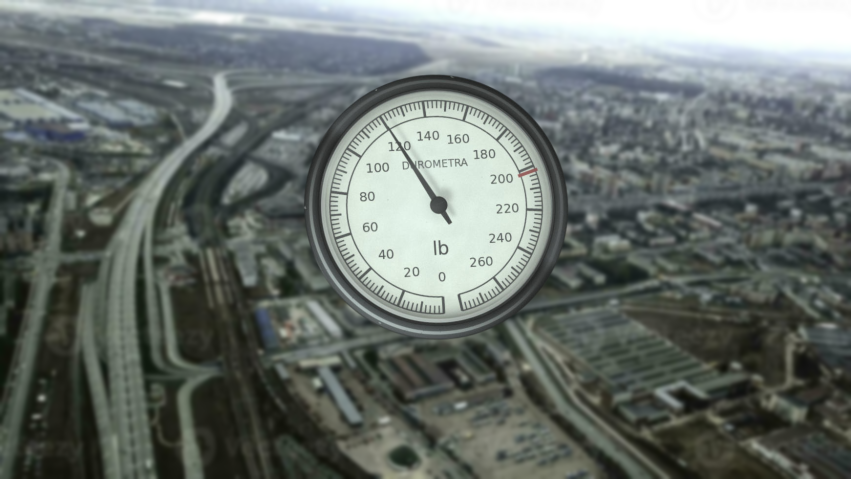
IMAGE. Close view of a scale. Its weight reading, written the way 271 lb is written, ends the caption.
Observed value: 120 lb
